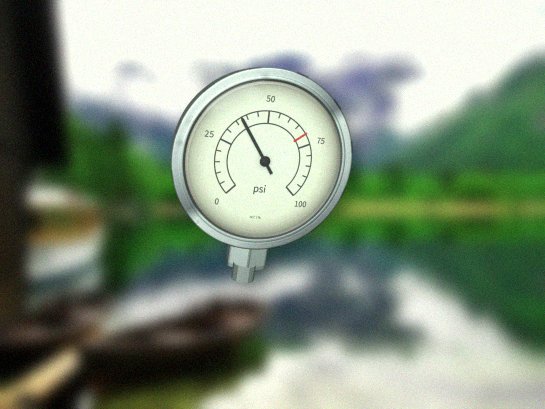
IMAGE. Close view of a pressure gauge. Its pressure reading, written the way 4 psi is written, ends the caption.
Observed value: 37.5 psi
